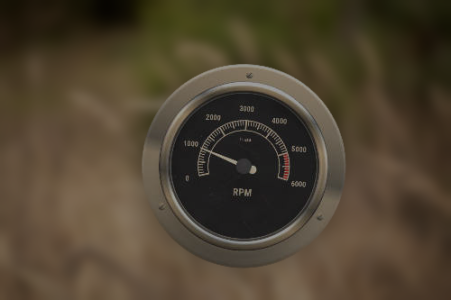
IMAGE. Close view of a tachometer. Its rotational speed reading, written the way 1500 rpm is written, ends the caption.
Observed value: 1000 rpm
